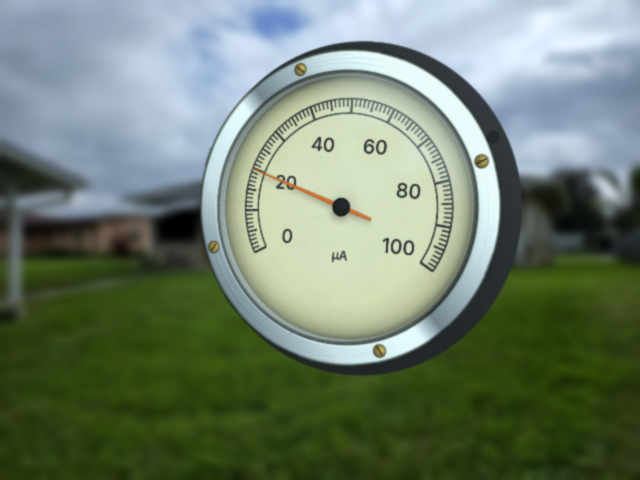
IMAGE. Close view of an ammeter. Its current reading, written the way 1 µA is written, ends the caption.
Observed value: 20 µA
